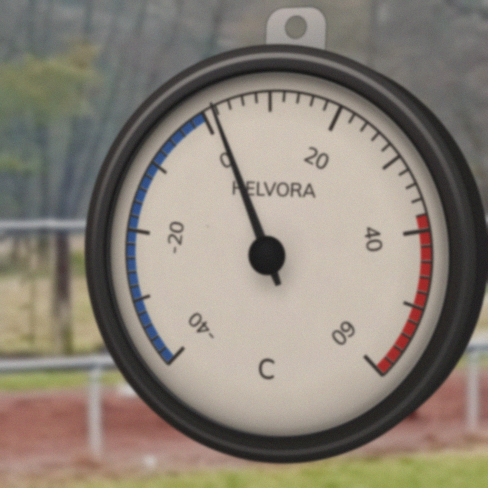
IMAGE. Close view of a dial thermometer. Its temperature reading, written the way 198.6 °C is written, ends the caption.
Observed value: 2 °C
